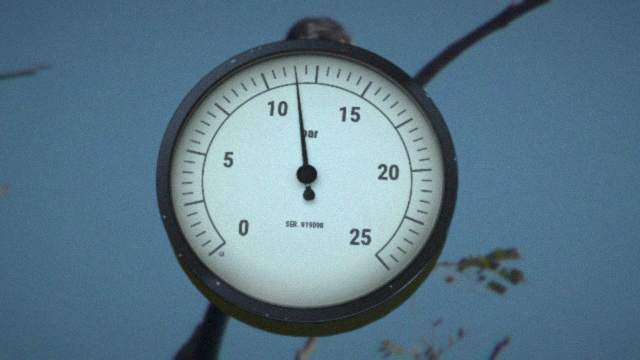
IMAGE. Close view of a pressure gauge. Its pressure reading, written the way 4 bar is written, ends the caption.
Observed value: 11.5 bar
